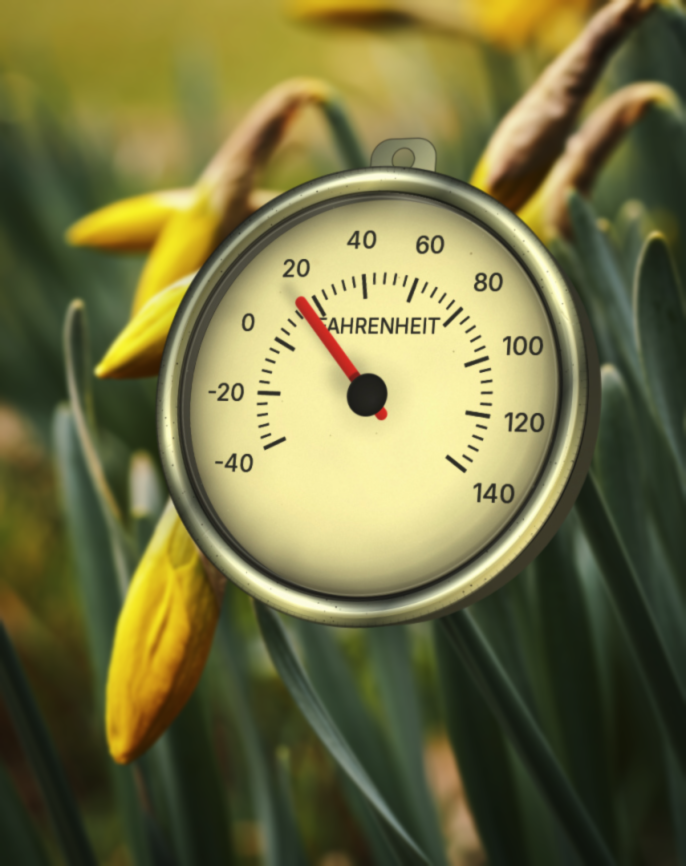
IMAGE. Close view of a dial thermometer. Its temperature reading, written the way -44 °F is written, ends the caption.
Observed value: 16 °F
